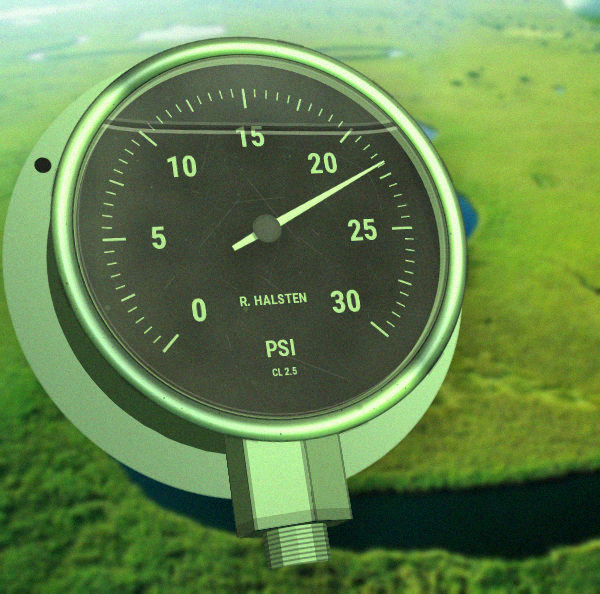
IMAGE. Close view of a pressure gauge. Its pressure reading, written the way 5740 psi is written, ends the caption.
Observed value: 22 psi
